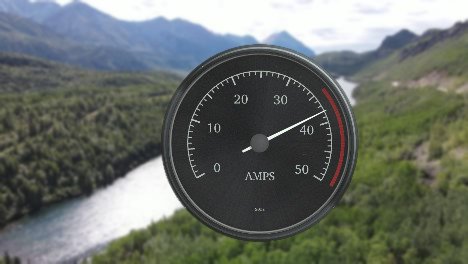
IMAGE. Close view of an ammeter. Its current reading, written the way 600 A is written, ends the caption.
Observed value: 38 A
